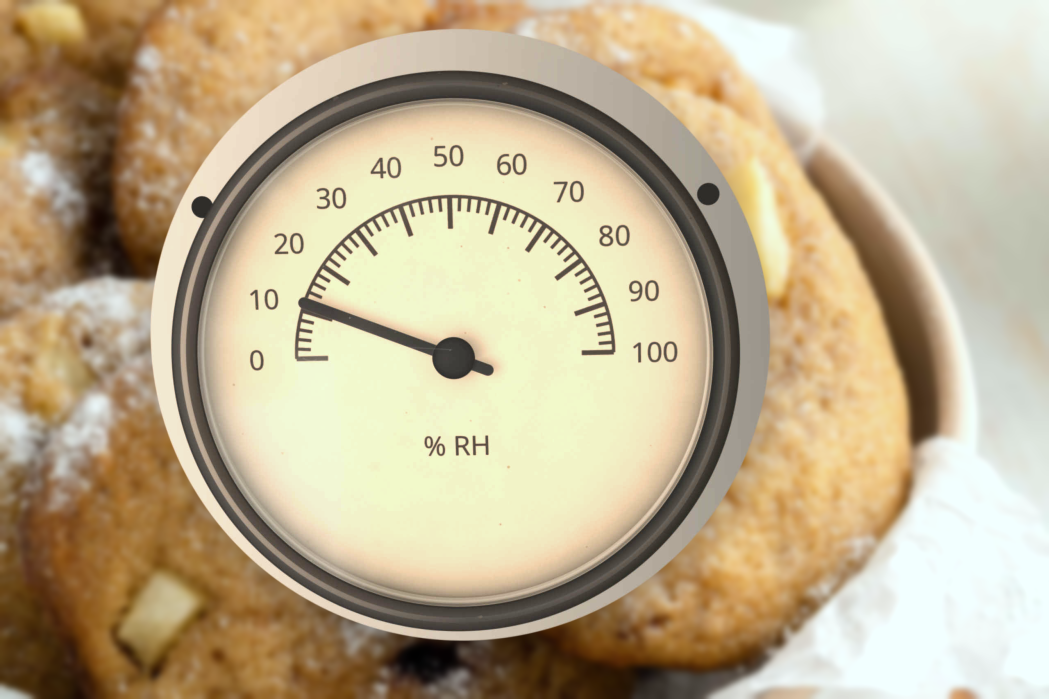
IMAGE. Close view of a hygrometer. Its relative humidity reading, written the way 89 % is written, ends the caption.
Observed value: 12 %
